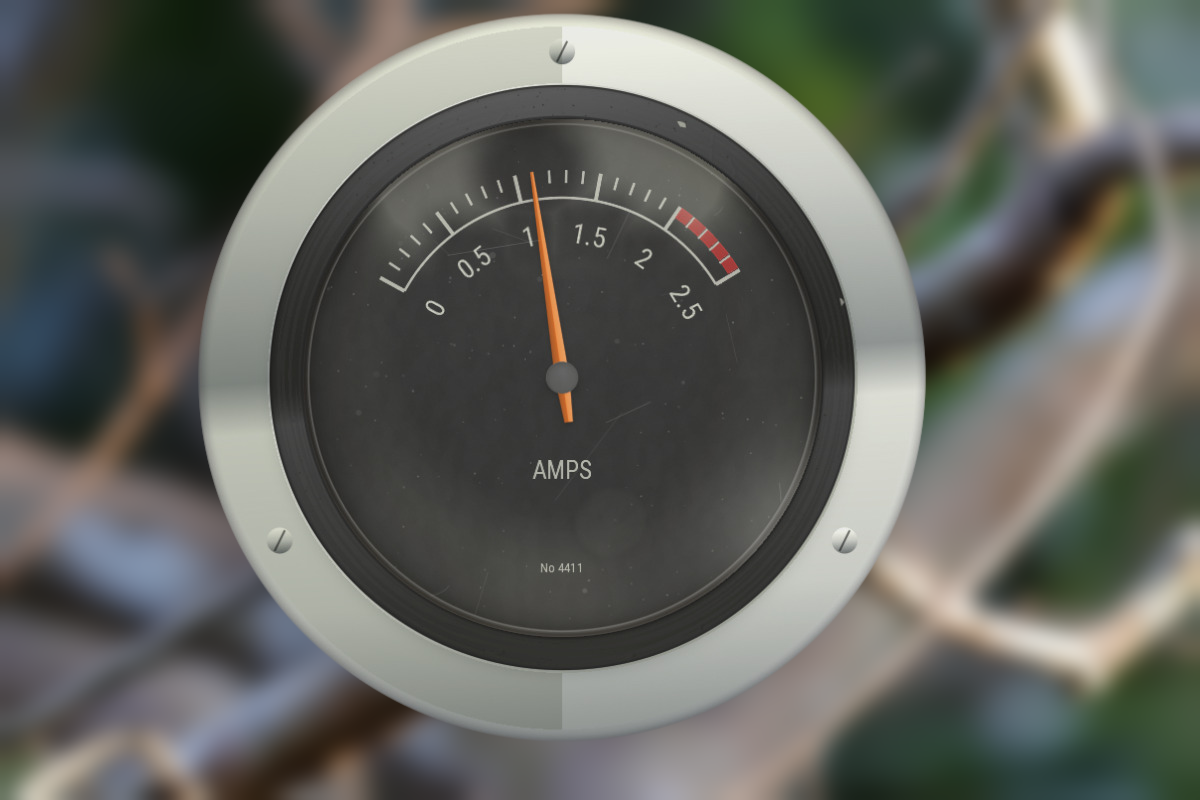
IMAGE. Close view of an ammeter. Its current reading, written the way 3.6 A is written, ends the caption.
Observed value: 1.1 A
